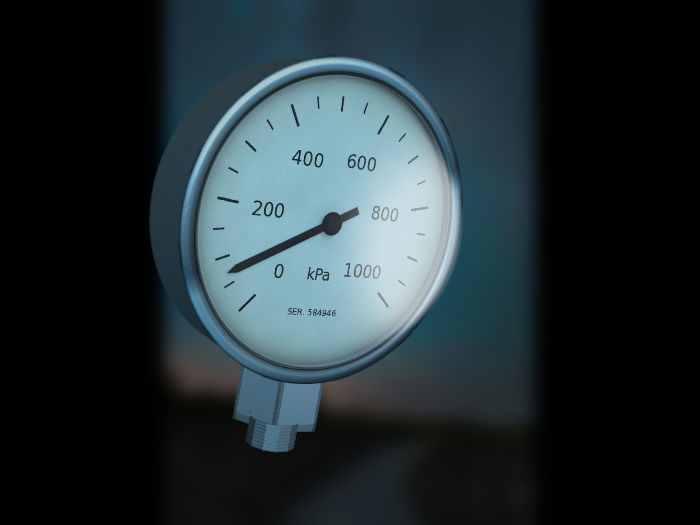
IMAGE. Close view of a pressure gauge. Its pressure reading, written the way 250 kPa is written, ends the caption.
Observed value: 75 kPa
